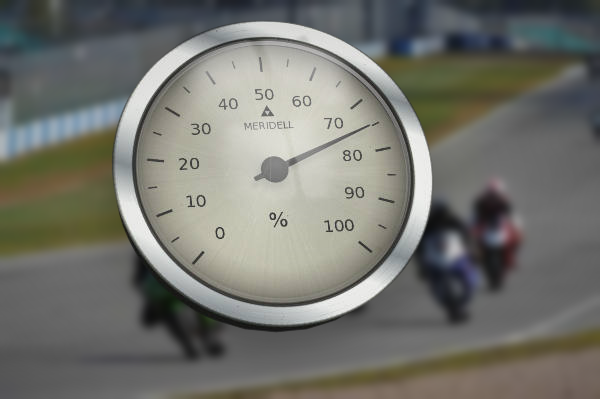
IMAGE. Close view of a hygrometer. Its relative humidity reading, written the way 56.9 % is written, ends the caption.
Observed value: 75 %
